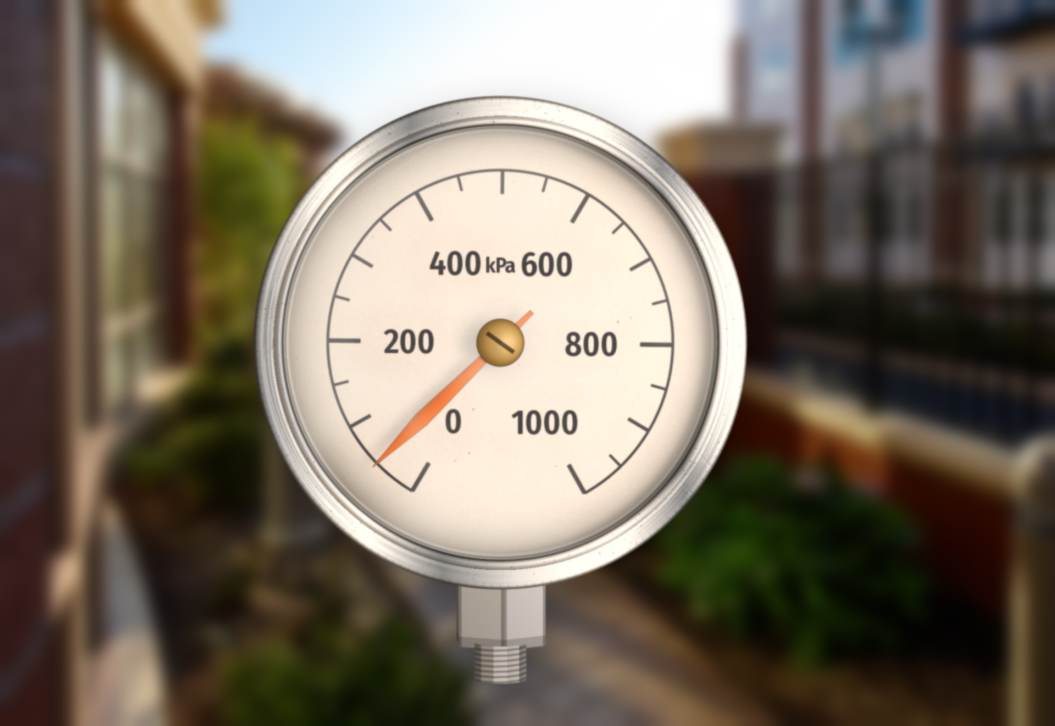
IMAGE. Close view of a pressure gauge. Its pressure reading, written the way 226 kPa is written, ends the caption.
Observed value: 50 kPa
